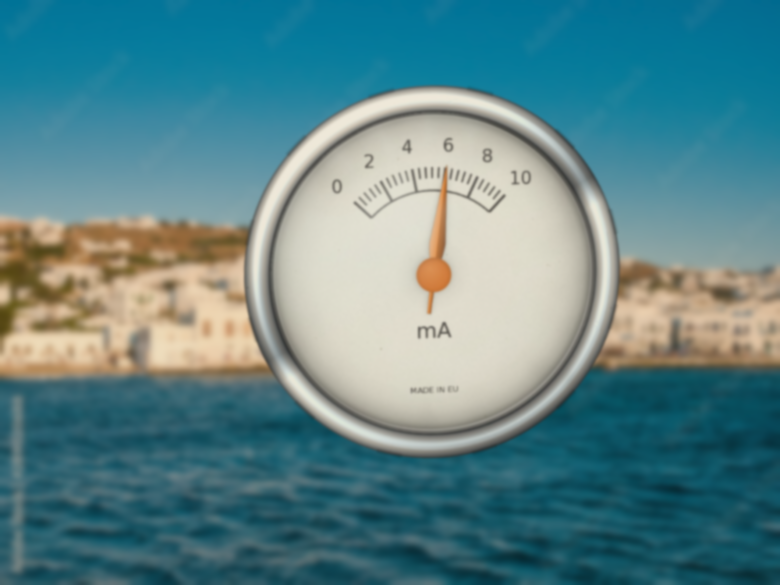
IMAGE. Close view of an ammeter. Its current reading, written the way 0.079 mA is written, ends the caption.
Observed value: 6 mA
